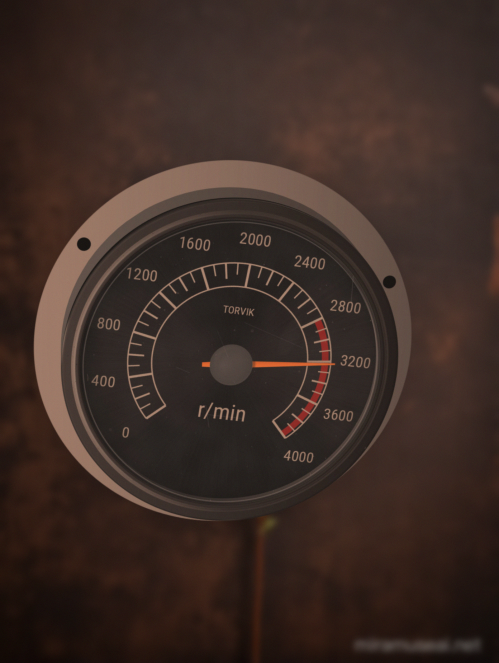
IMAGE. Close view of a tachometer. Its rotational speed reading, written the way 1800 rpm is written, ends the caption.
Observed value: 3200 rpm
